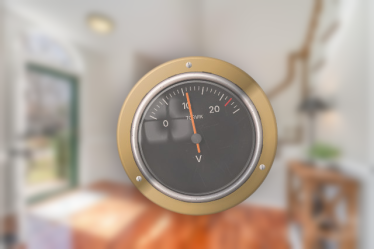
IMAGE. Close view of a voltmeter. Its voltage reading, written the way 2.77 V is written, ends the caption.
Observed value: 11 V
